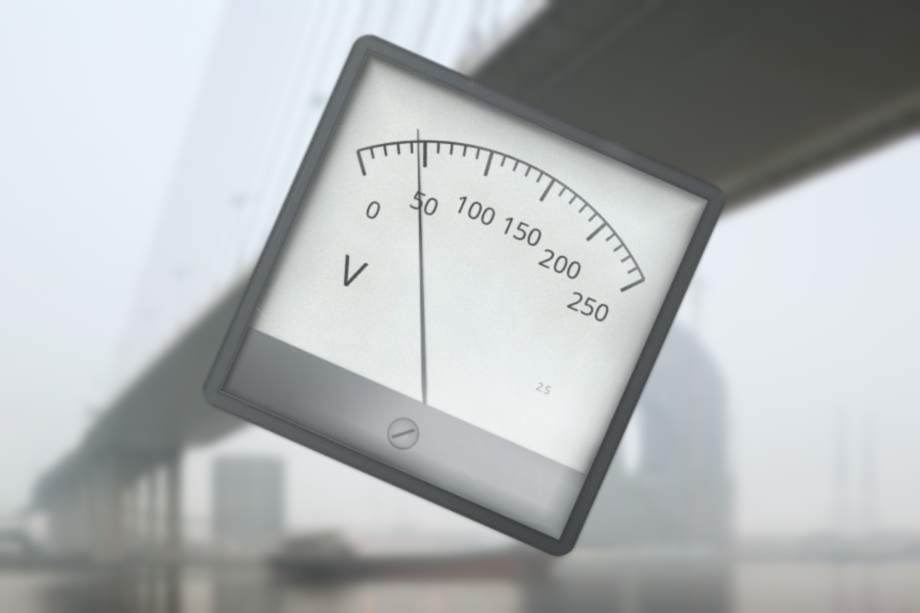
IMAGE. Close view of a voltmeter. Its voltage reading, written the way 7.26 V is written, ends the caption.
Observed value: 45 V
